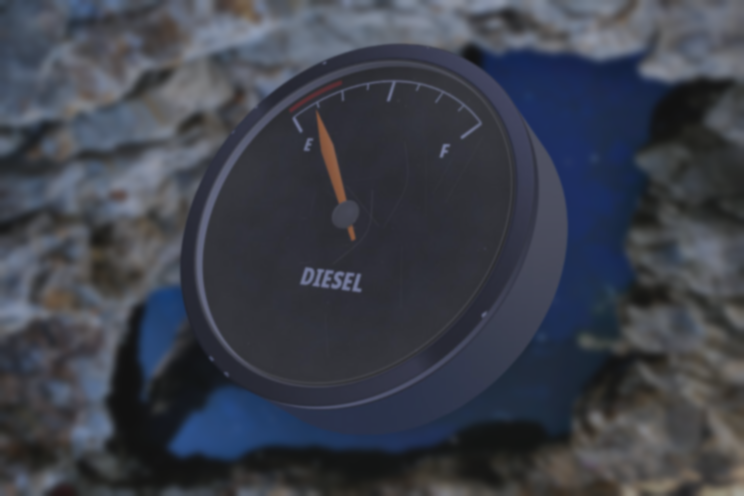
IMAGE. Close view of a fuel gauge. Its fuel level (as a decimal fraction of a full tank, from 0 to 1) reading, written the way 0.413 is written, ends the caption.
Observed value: 0.125
